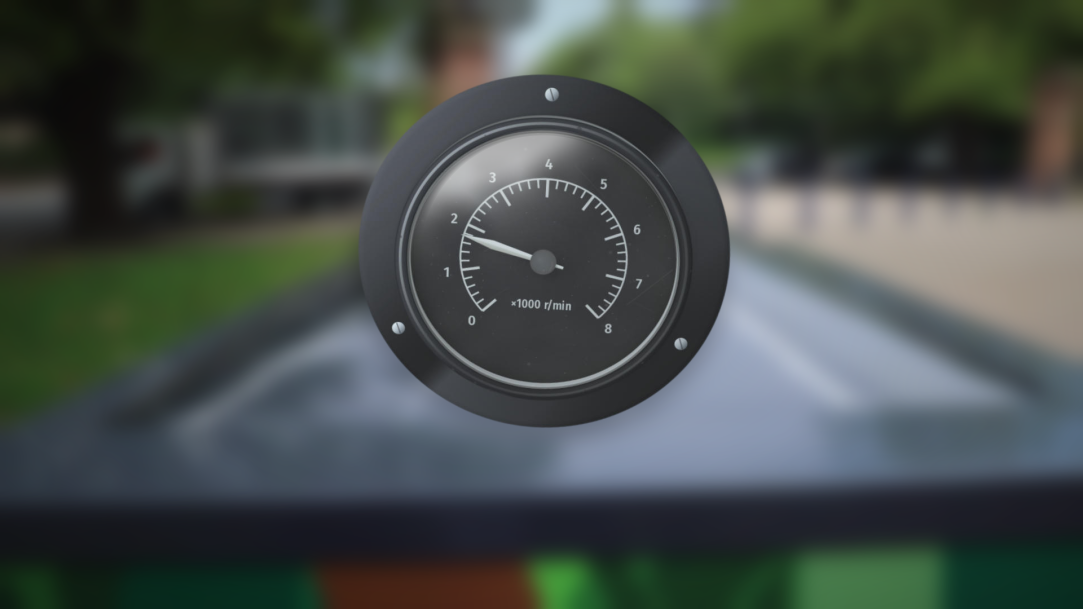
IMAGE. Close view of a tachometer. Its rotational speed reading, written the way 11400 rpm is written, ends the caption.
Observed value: 1800 rpm
